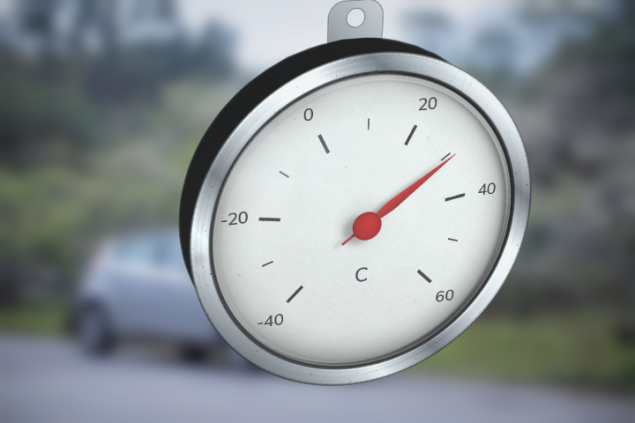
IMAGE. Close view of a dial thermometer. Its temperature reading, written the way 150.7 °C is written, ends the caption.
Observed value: 30 °C
